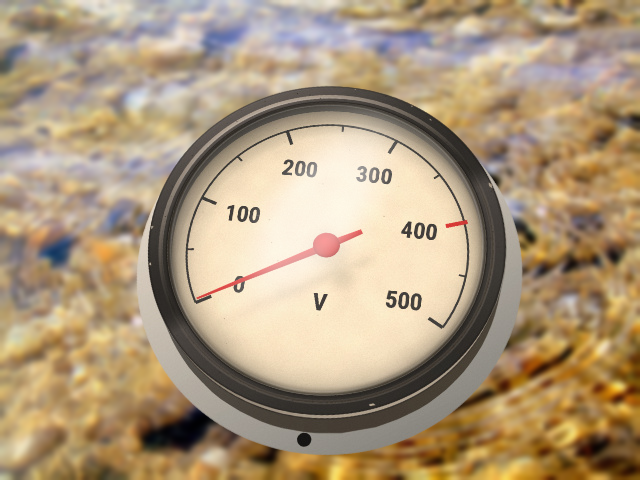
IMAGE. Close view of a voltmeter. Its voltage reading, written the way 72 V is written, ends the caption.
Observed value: 0 V
